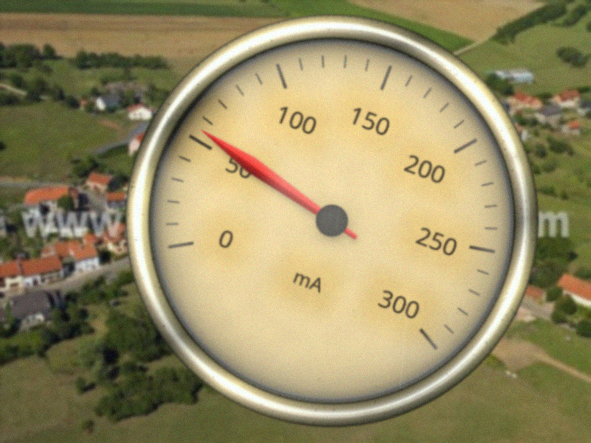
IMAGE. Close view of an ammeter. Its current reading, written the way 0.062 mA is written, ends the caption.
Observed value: 55 mA
